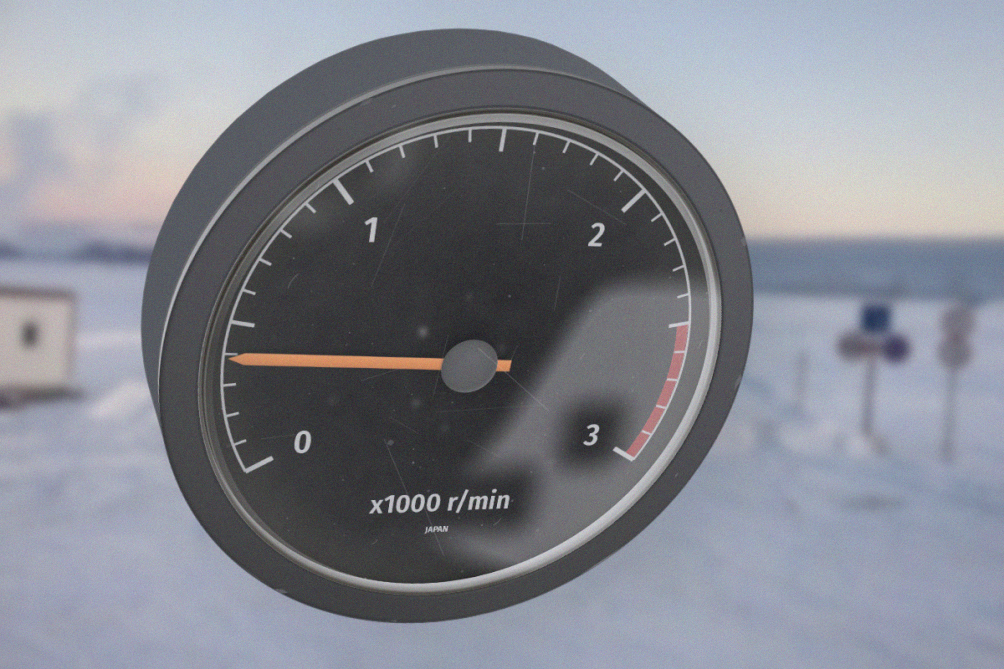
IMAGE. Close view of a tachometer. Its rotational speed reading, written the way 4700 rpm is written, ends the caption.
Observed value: 400 rpm
